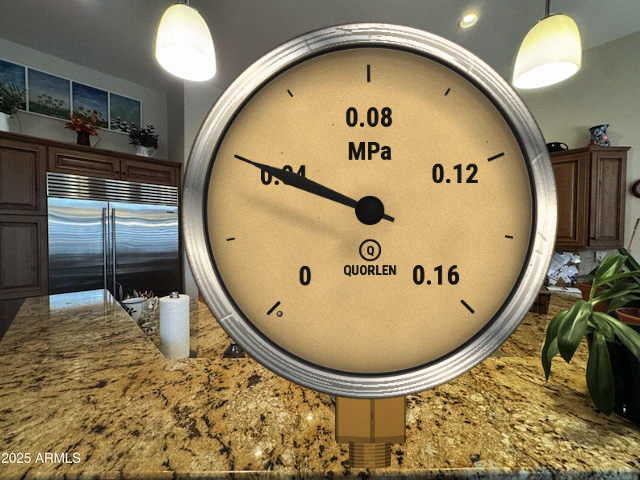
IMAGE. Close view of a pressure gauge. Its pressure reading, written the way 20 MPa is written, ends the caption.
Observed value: 0.04 MPa
